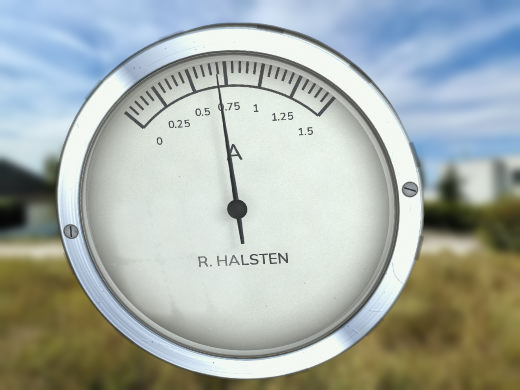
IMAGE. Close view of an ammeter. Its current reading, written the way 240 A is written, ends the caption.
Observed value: 0.7 A
